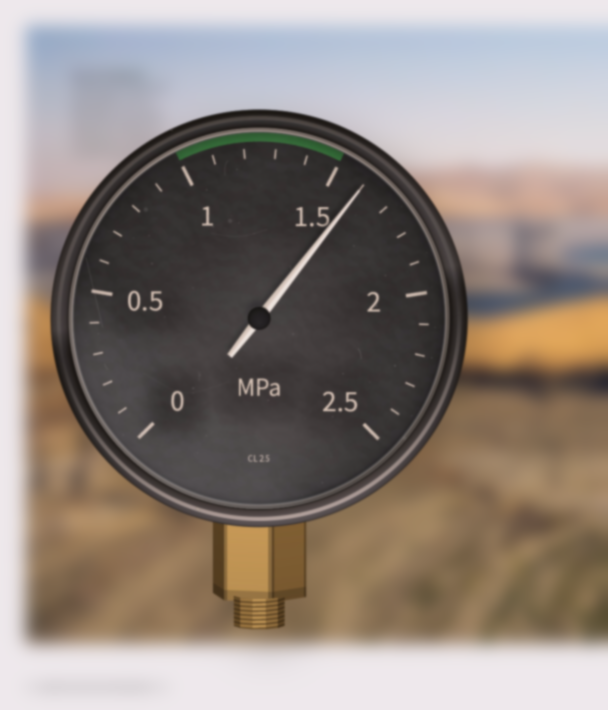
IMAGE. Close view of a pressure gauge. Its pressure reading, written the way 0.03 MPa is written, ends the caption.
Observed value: 1.6 MPa
